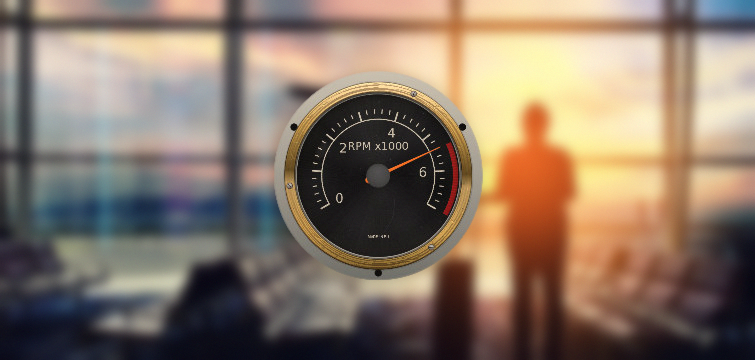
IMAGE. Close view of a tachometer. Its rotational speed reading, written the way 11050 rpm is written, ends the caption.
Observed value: 5400 rpm
